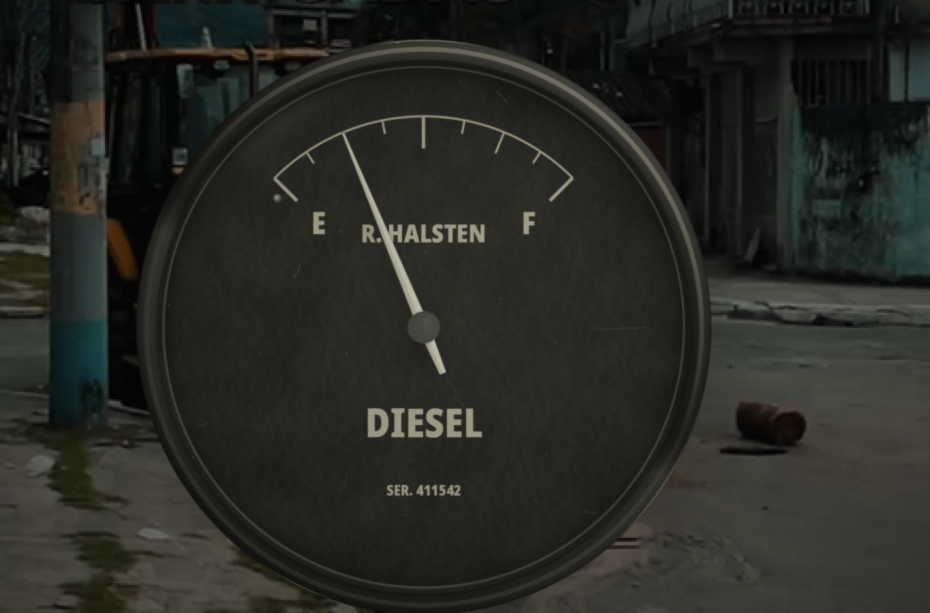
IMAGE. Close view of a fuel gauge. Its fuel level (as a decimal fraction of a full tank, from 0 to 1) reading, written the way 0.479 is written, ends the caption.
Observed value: 0.25
